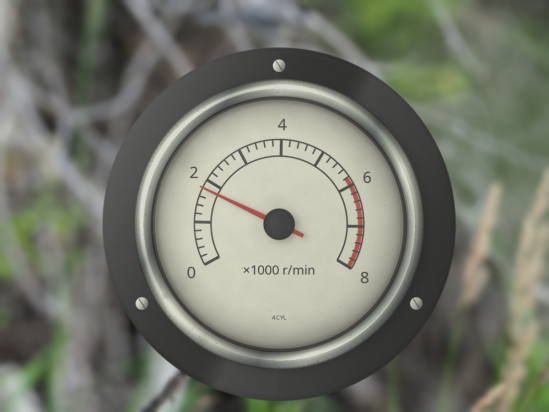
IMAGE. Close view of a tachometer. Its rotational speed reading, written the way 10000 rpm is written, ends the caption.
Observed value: 1800 rpm
